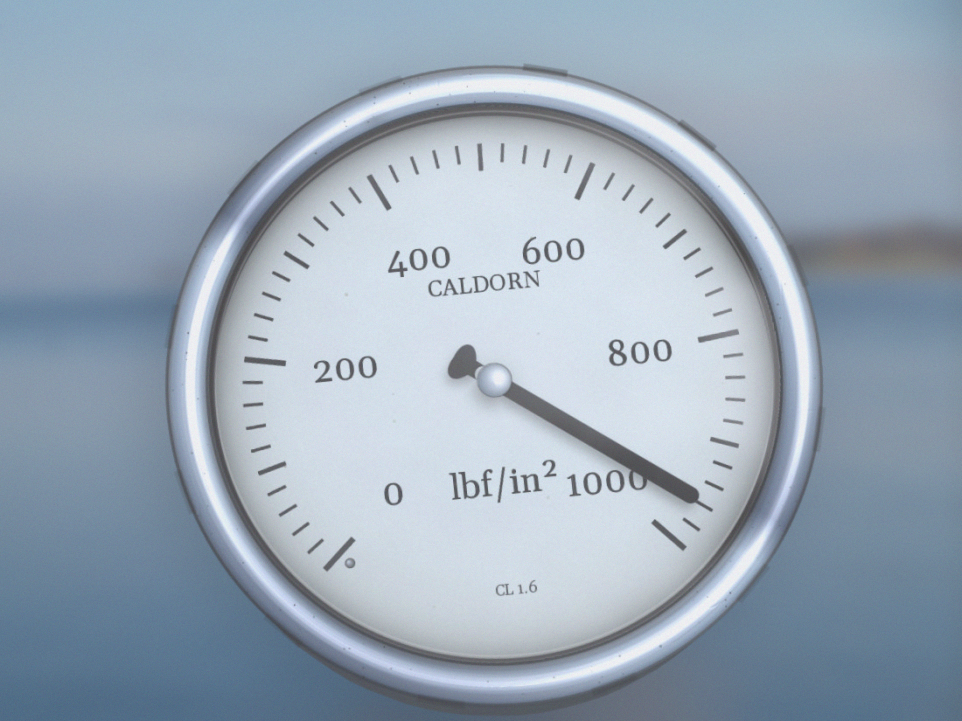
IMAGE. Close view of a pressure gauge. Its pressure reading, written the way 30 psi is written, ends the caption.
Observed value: 960 psi
